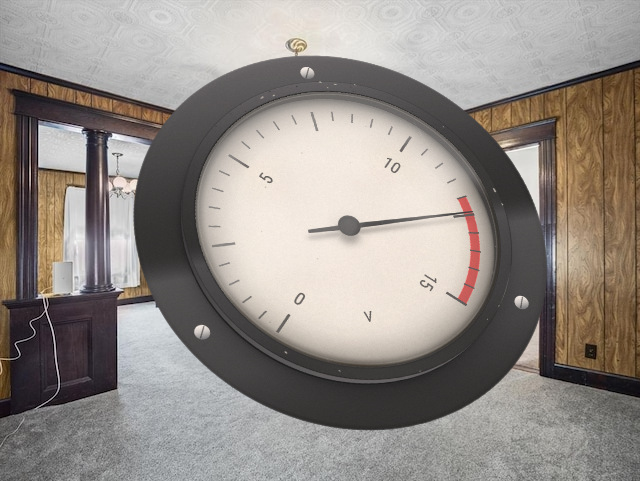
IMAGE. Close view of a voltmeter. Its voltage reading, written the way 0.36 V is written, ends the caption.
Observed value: 12.5 V
